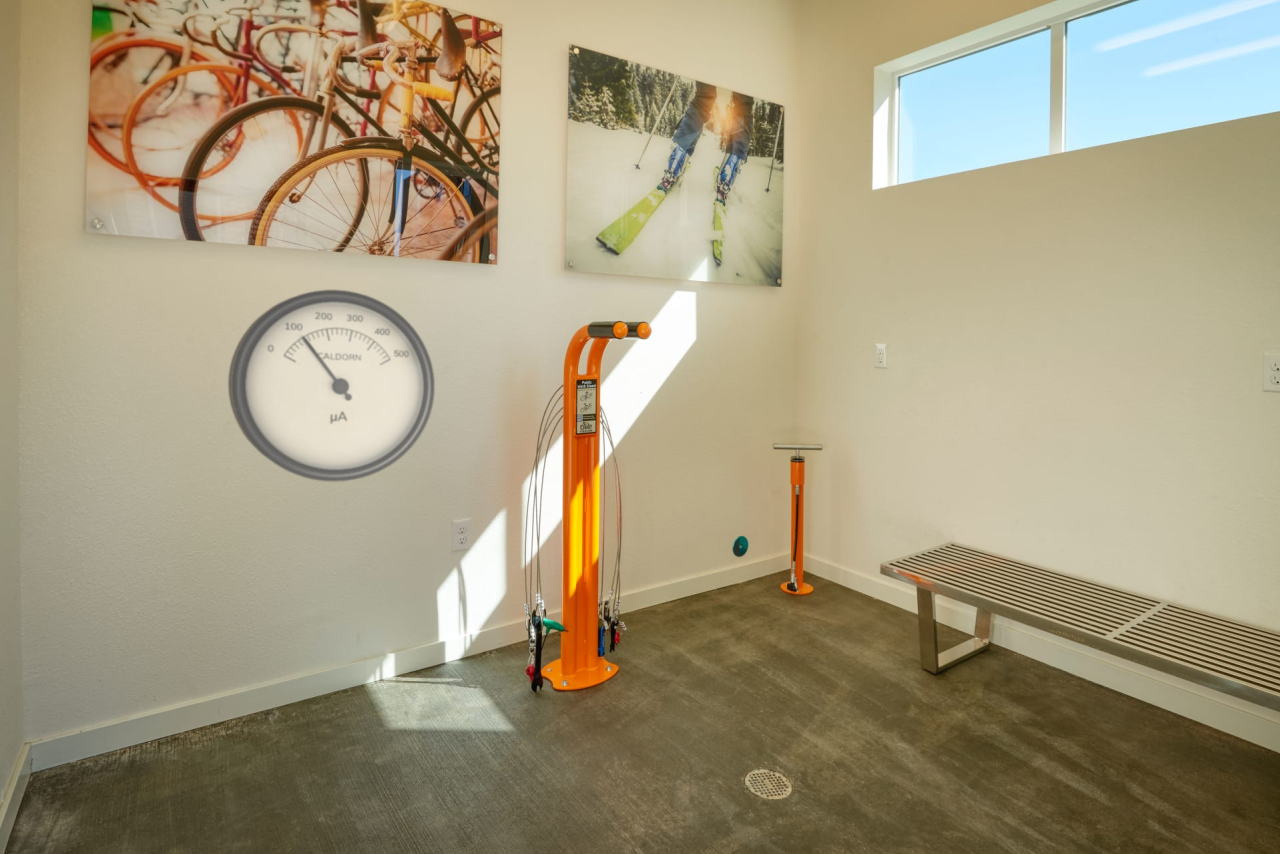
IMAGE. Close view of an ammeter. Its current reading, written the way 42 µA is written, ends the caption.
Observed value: 100 µA
